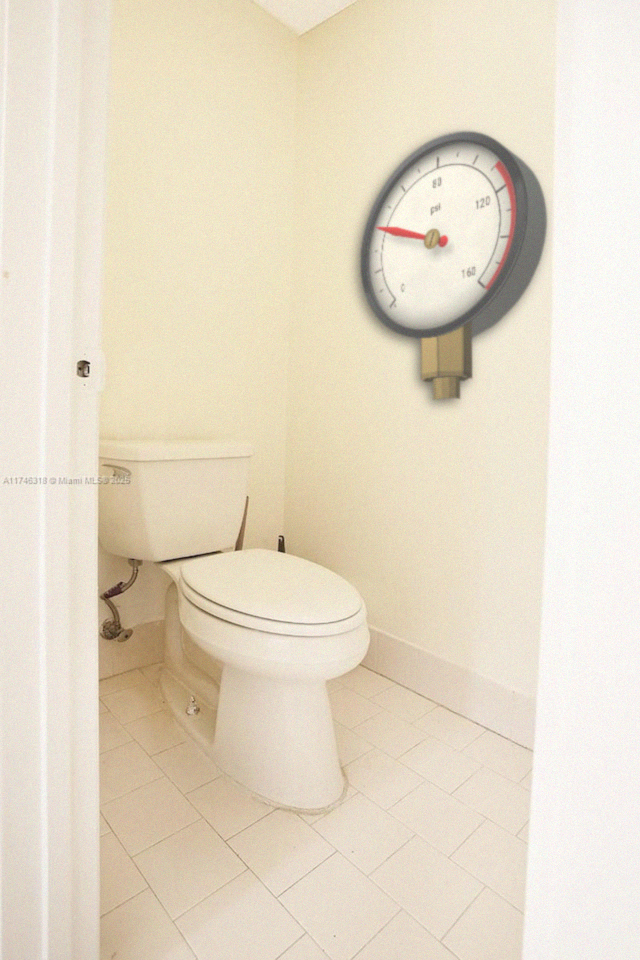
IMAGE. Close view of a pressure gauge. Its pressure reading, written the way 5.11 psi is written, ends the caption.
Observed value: 40 psi
